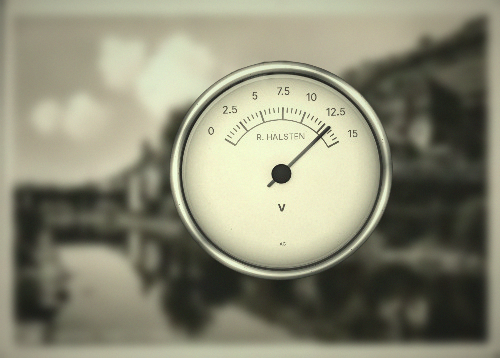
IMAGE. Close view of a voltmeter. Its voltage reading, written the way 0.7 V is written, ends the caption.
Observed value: 13 V
